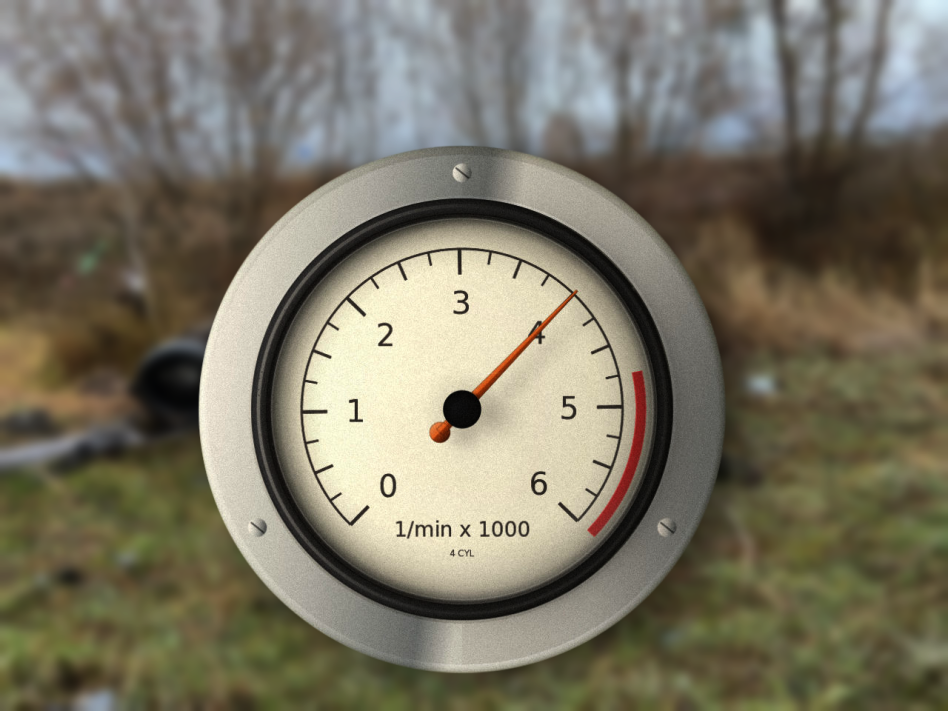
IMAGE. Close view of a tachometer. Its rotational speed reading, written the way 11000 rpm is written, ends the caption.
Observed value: 4000 rpm
